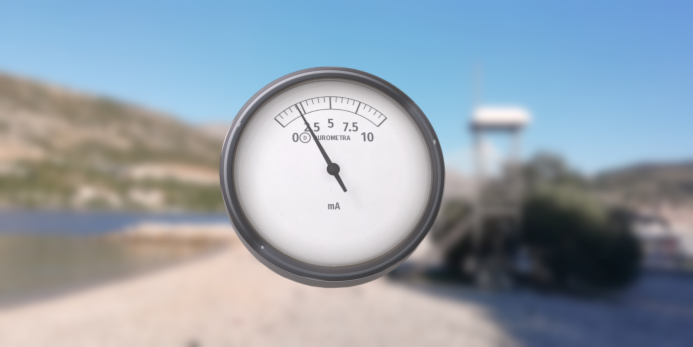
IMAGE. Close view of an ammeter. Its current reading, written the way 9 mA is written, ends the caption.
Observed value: 2 mA
